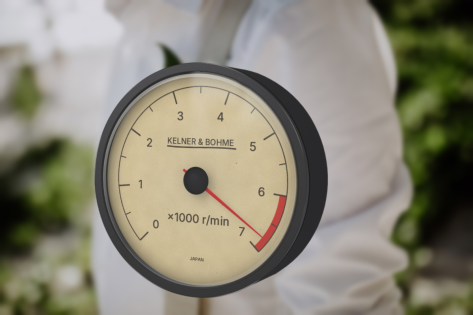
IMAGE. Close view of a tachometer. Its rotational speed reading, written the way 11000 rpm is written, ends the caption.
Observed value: 6750 rpm
